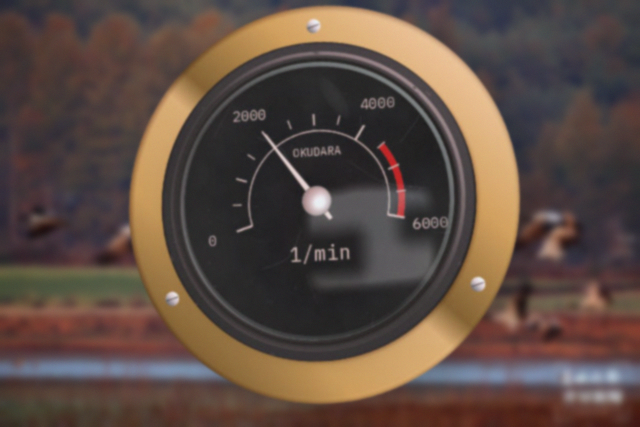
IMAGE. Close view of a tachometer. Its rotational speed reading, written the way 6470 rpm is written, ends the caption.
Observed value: 2000 rpm
